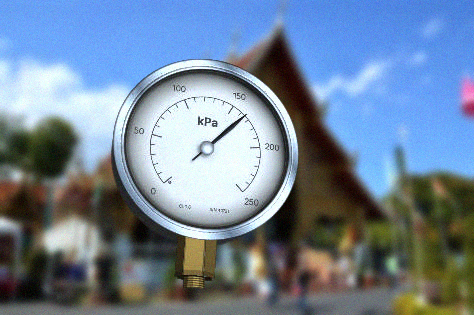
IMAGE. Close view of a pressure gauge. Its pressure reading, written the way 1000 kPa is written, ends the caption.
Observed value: 165 kPa
